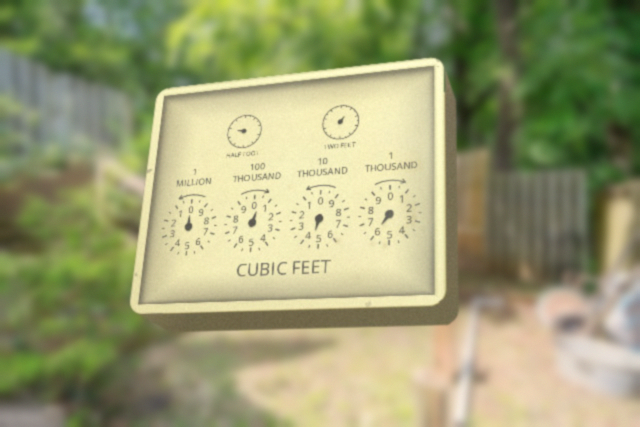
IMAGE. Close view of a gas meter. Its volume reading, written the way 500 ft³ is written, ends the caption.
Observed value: 4600 ft³
